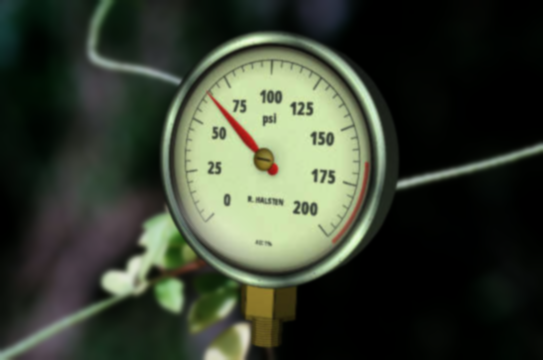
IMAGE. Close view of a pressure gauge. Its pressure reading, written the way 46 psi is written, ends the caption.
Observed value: 65 psi
